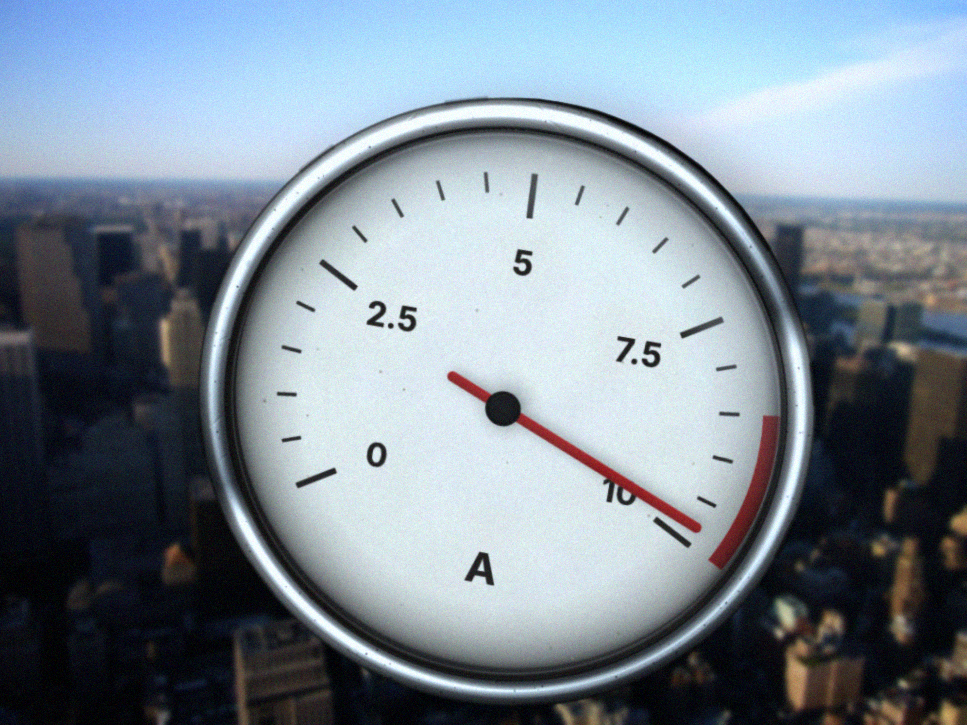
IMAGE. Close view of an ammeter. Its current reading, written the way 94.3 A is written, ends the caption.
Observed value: 9.75 A
